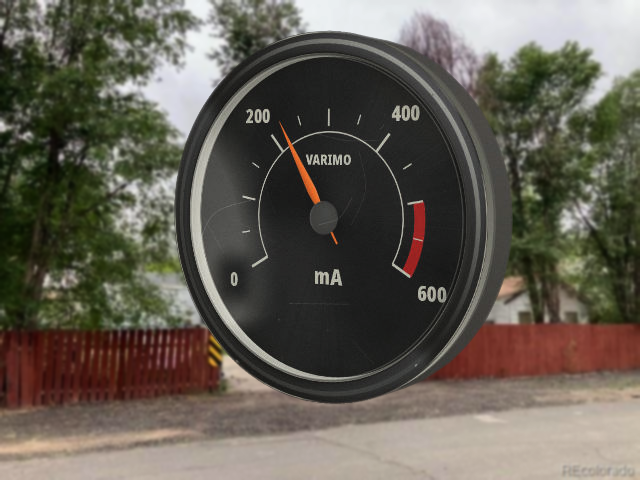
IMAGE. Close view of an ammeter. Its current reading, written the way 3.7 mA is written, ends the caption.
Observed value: 225 mA
